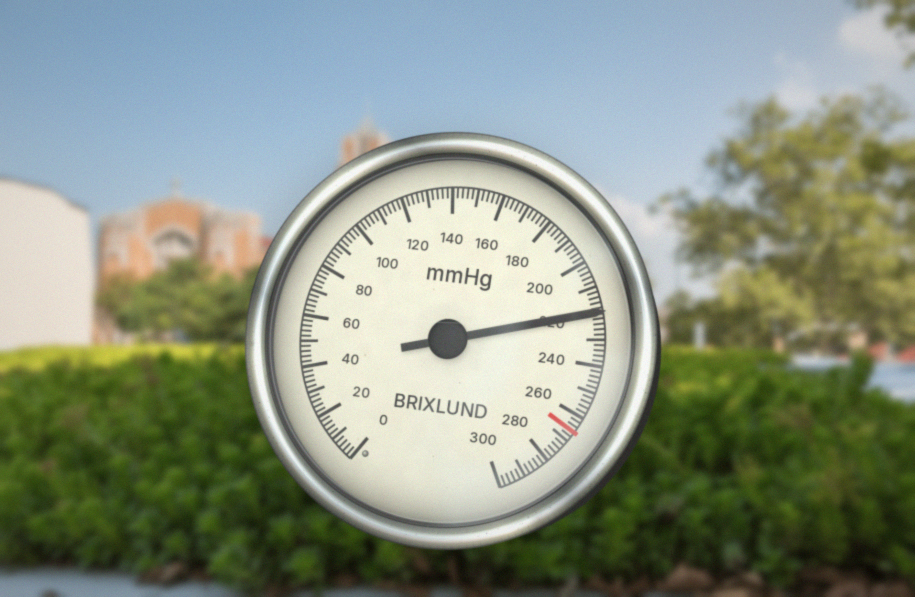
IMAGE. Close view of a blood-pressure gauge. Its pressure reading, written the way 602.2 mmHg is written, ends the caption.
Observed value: 220 mmHg
